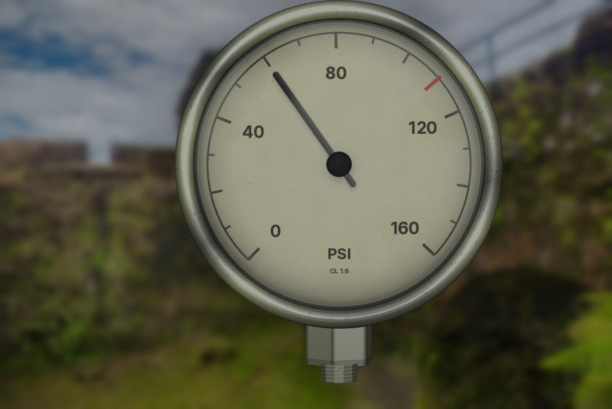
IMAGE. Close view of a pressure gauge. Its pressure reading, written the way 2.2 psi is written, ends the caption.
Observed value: 60 psi
